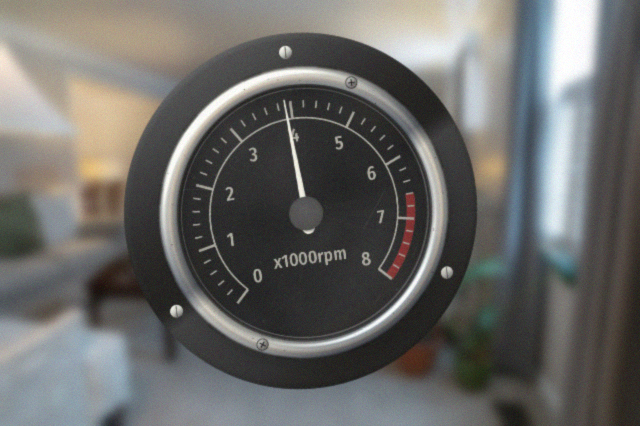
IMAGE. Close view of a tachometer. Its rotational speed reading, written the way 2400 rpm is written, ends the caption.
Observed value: 3900 rpm
